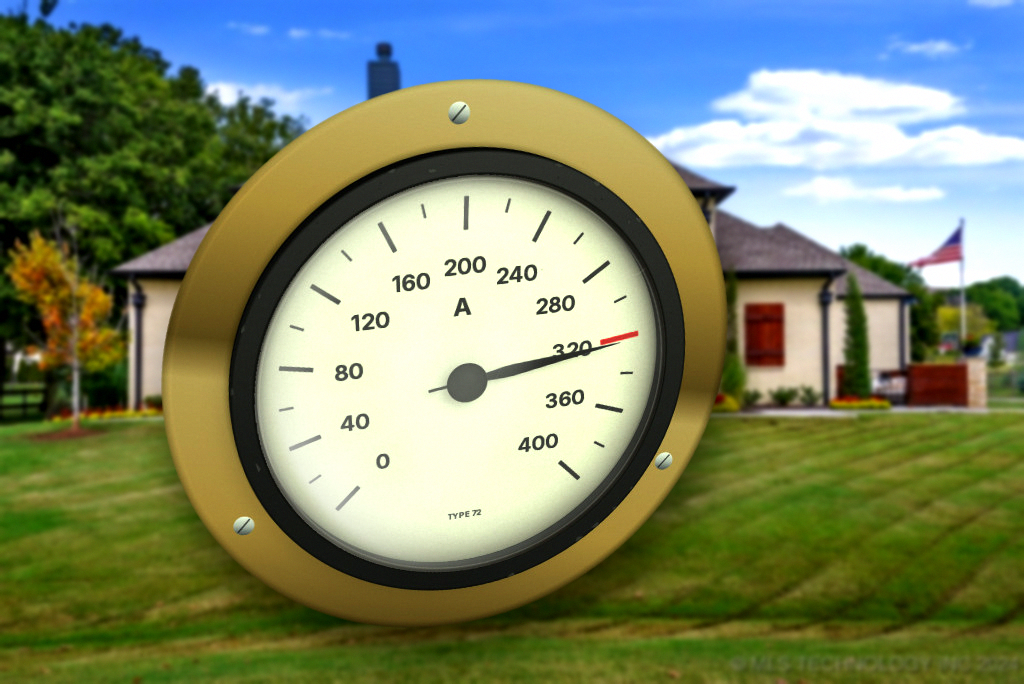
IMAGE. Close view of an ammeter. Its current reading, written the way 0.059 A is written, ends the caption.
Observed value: 320 A
